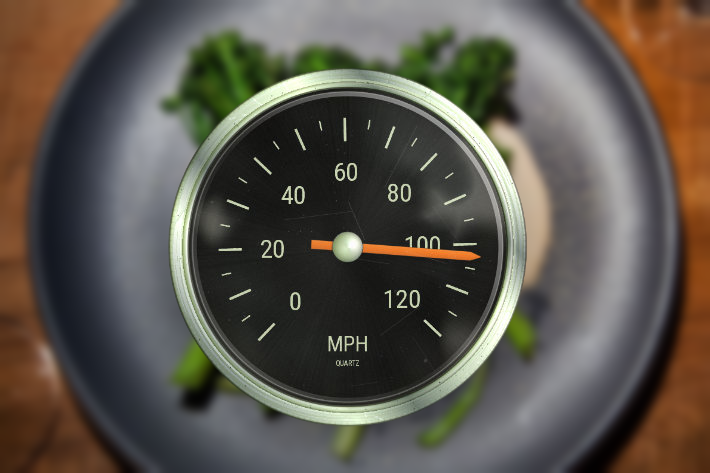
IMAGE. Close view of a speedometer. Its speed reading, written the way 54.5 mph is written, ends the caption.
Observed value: 102.5 mph
